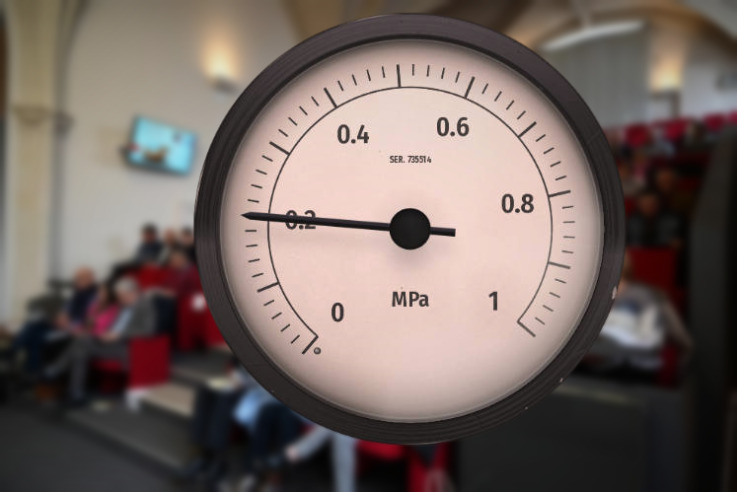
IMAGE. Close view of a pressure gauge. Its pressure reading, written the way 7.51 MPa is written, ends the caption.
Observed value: 0.2 MPa
